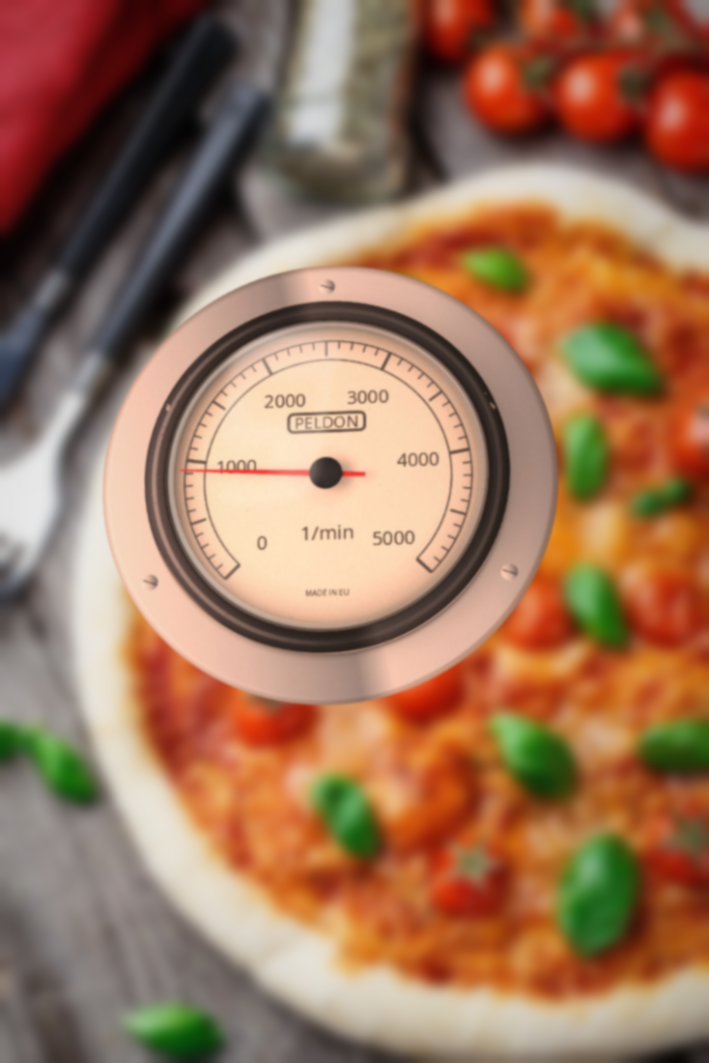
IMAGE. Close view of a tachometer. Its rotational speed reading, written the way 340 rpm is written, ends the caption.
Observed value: 900 rpm
